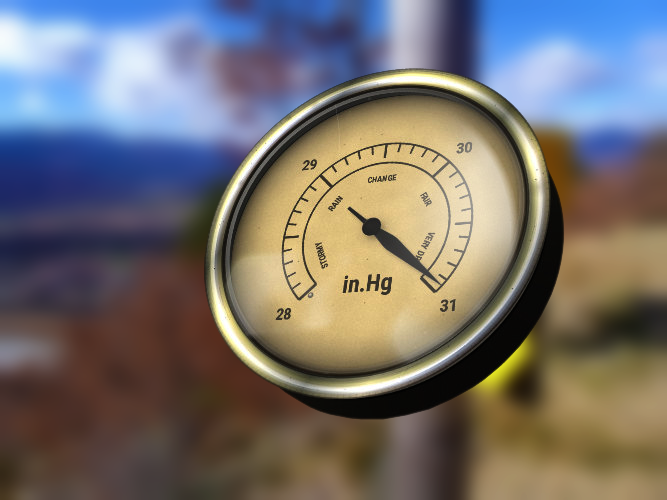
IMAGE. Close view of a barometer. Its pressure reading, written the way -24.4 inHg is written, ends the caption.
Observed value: 30.95 inHg
